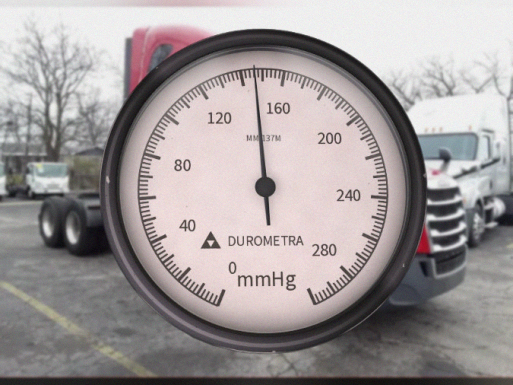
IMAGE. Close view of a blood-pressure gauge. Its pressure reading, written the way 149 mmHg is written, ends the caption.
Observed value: 146 mmHg
